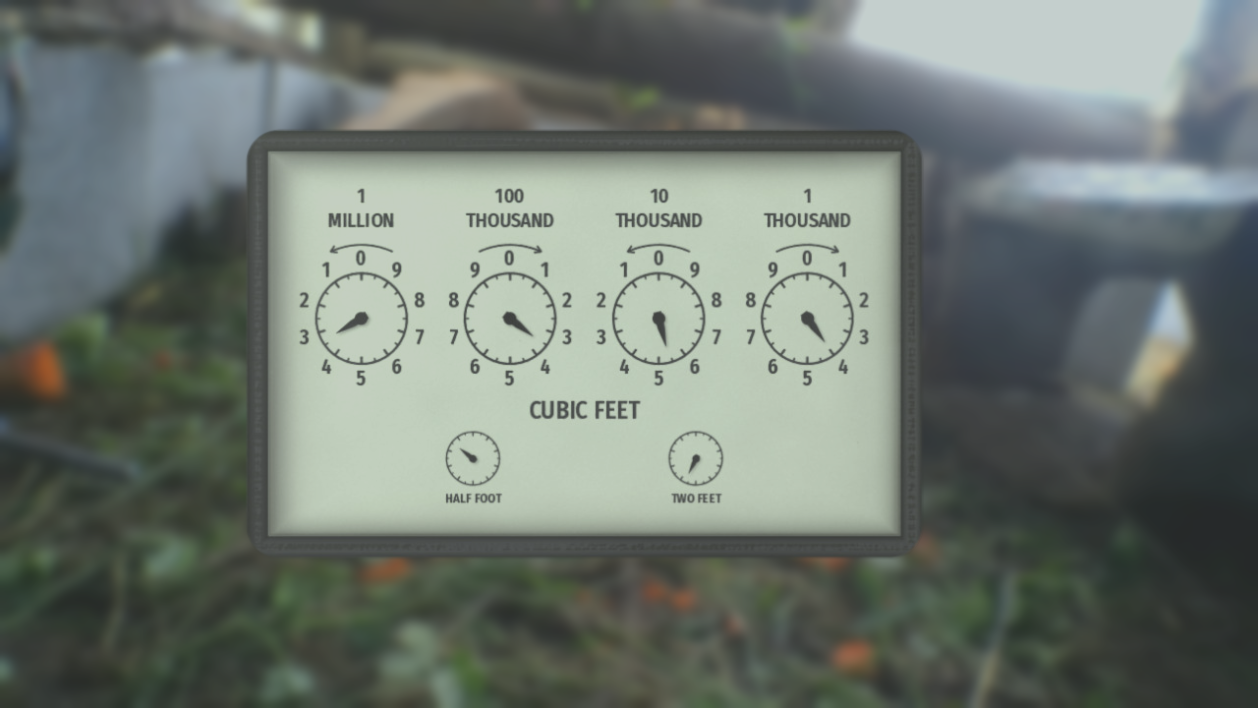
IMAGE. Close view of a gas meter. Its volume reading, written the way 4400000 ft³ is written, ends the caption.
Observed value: 335400 ft³
